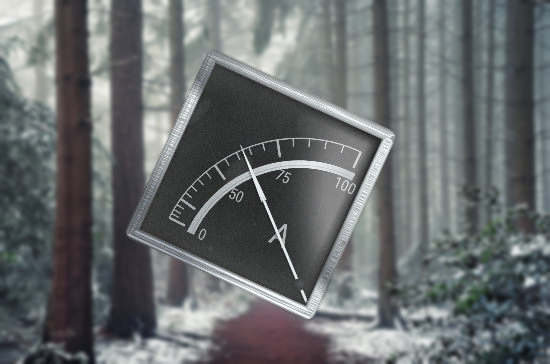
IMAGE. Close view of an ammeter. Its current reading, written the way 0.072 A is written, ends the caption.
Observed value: 62.5 A
